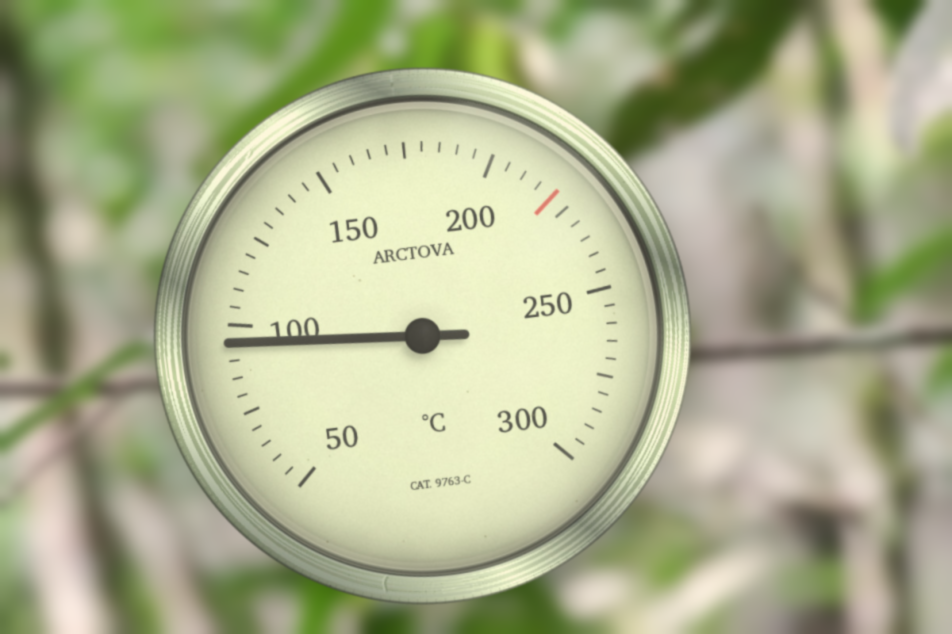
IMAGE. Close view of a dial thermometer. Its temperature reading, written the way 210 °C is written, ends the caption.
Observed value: 95 °C
